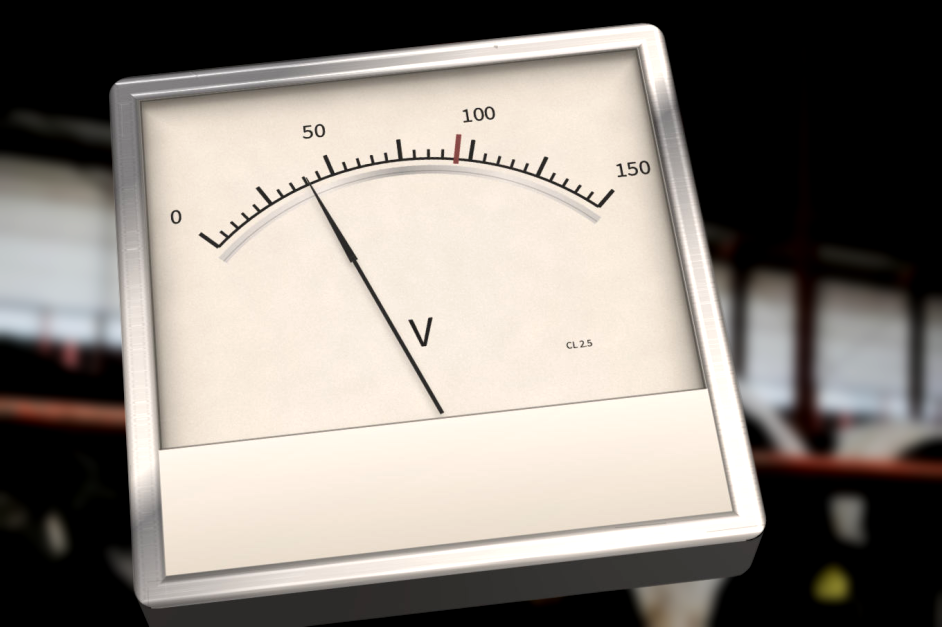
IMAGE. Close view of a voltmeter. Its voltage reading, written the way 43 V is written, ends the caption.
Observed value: 40 V
